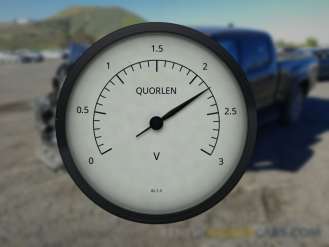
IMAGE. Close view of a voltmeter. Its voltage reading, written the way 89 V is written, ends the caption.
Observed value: 2.2 V
